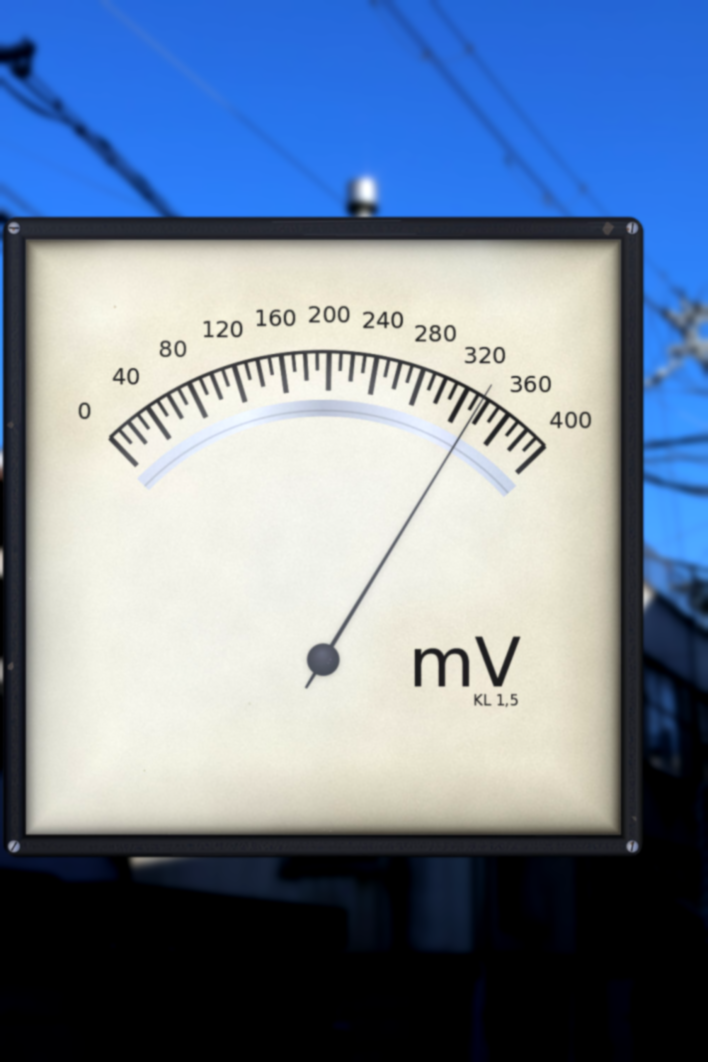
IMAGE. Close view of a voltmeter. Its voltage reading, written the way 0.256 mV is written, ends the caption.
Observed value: 335 mV
